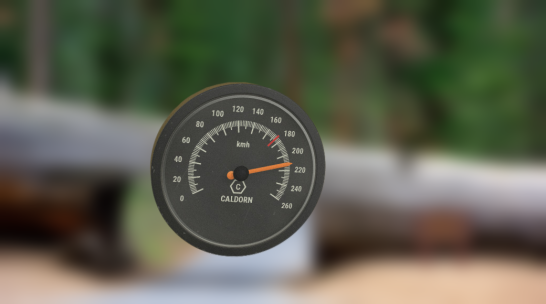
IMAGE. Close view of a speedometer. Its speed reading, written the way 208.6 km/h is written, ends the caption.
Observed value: 210 km/h
